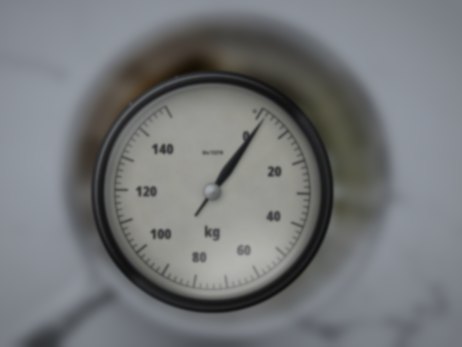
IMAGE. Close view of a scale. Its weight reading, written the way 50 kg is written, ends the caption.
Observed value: 2 kg
